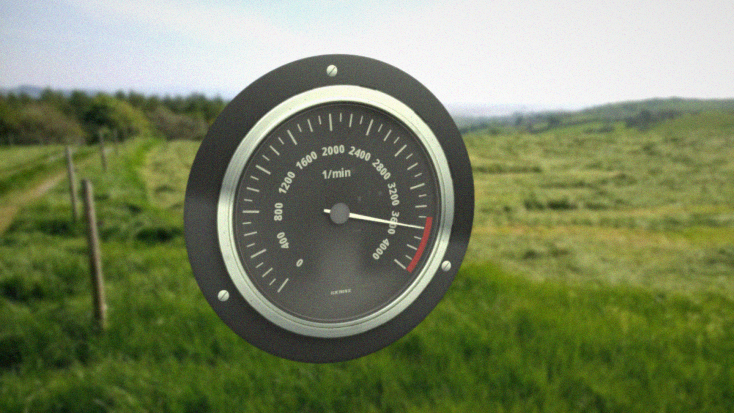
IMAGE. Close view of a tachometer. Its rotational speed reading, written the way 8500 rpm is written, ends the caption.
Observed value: 3600 rpm
